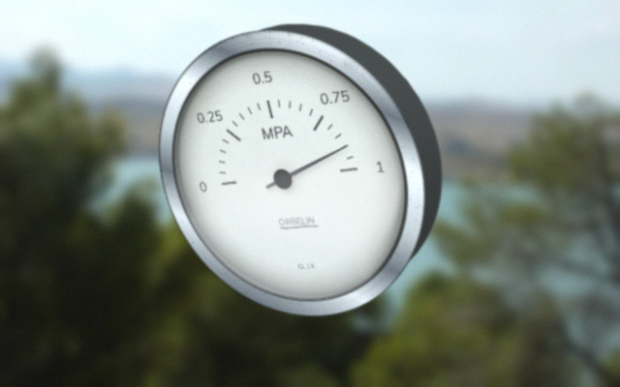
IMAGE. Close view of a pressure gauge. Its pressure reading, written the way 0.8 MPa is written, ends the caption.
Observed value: 0.9 MPa
